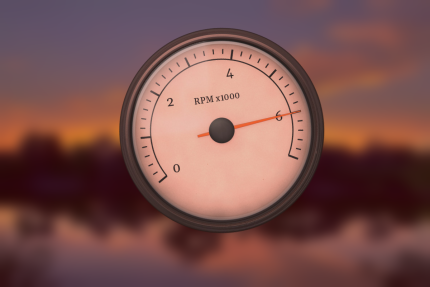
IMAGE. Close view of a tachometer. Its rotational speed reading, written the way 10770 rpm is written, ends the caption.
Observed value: 6000 rpm
